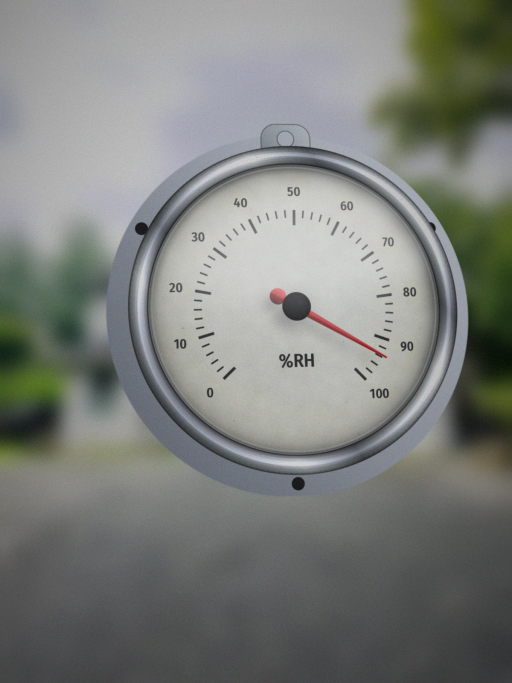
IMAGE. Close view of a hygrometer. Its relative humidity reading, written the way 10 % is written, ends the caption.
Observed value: 94 %
